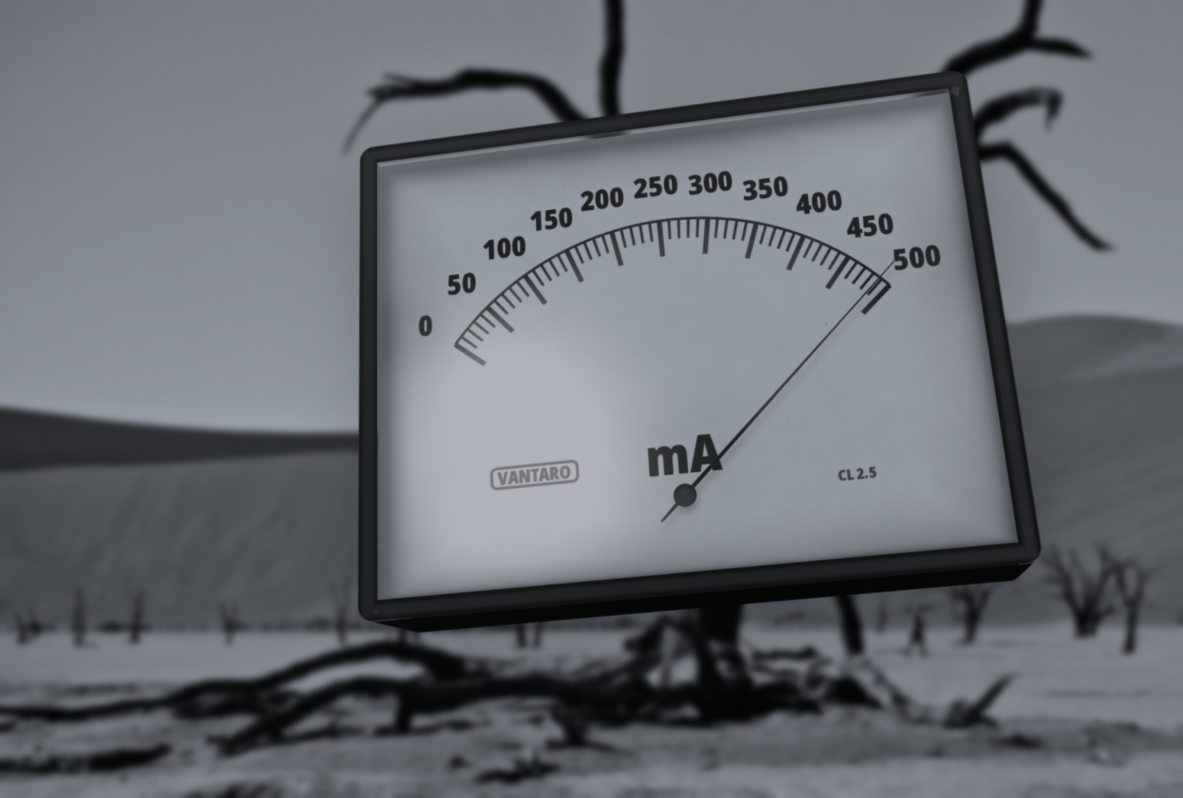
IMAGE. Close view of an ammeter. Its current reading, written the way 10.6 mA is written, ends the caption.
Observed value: 490 mA
